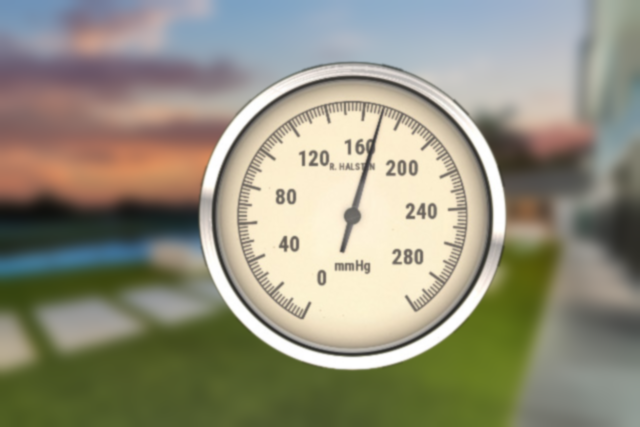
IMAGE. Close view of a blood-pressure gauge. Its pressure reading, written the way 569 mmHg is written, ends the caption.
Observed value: 170 mmHg
